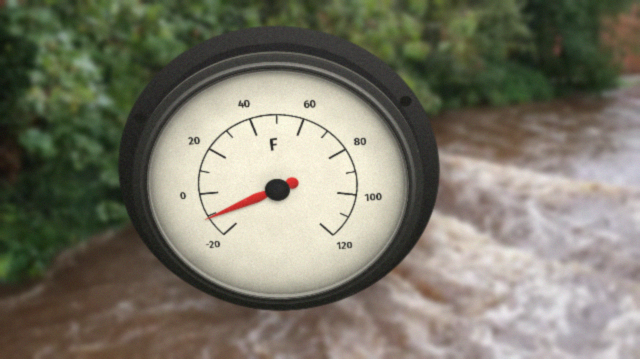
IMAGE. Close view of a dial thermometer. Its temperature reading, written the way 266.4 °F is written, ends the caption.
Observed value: -10 °F
